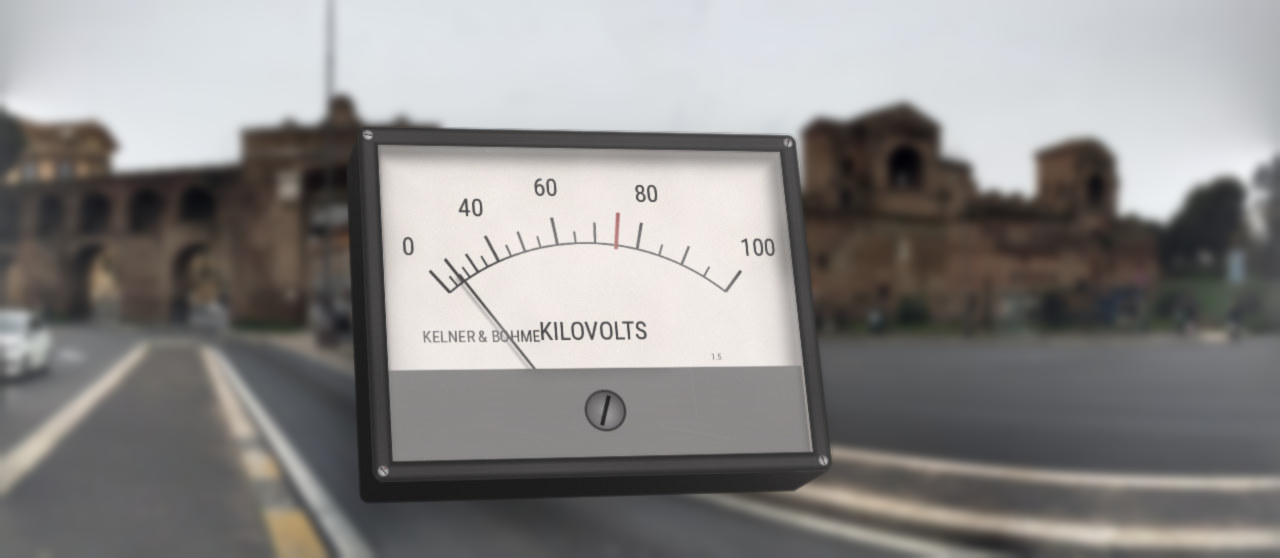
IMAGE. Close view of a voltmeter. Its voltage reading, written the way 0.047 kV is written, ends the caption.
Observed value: 20 kV
